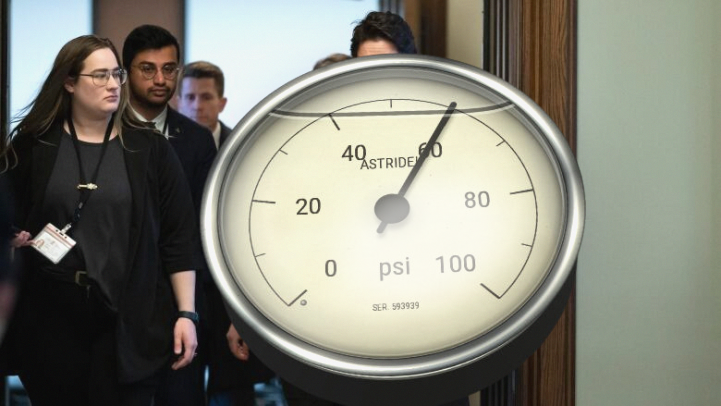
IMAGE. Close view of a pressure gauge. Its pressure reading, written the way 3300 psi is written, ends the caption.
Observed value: 60 psi
